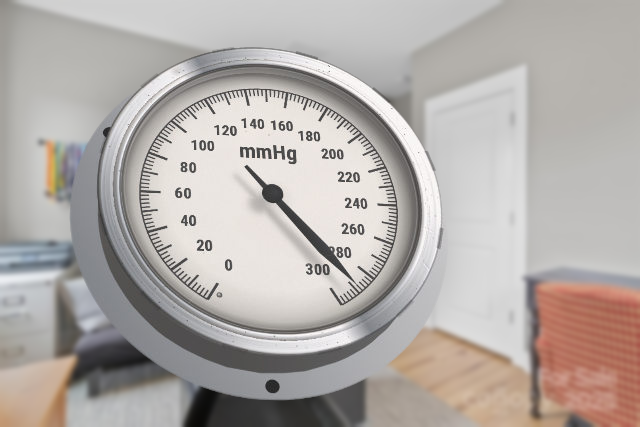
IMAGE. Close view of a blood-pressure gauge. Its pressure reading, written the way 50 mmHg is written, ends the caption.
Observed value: 290 mmHg
